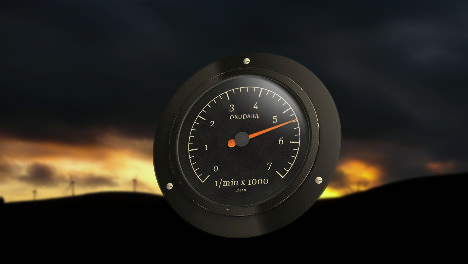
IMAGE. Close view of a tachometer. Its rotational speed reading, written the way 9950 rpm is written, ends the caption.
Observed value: 5400 rpm
